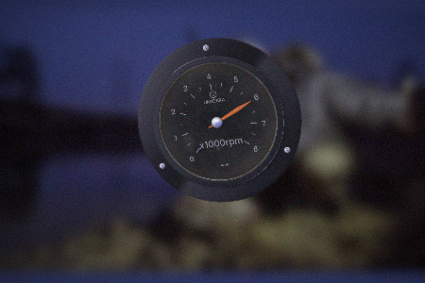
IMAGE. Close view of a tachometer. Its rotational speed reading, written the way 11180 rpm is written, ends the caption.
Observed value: 6000 rpm
